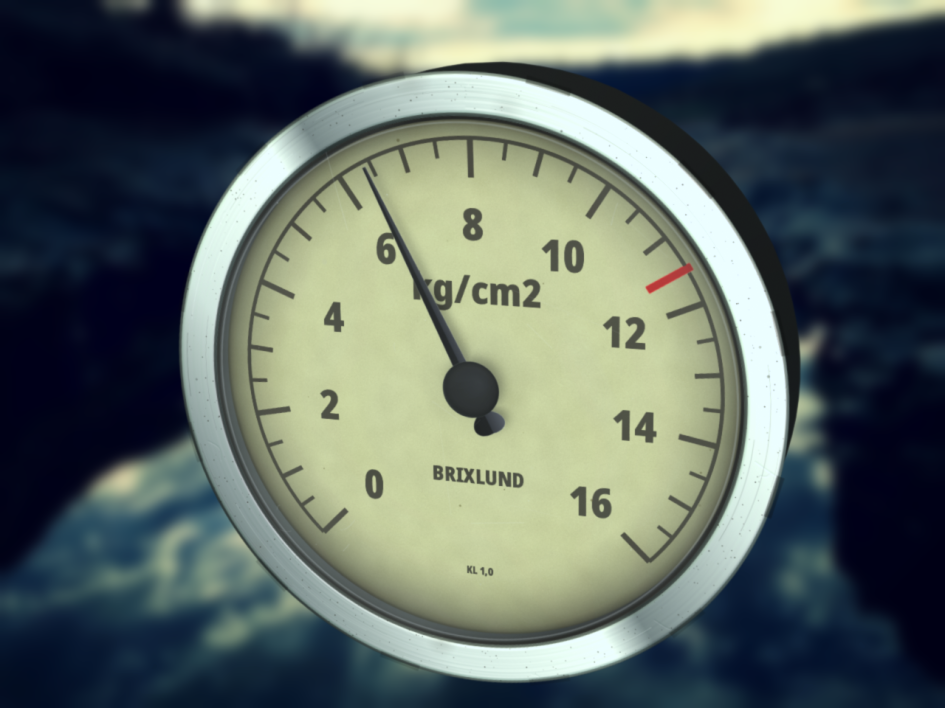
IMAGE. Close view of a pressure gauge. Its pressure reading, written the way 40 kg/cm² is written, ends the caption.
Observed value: 6.5 kg/cm²
